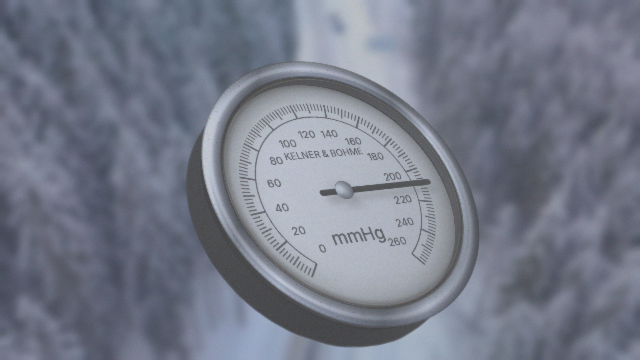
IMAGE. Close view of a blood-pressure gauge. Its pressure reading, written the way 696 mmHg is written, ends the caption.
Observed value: 210 mmHg
